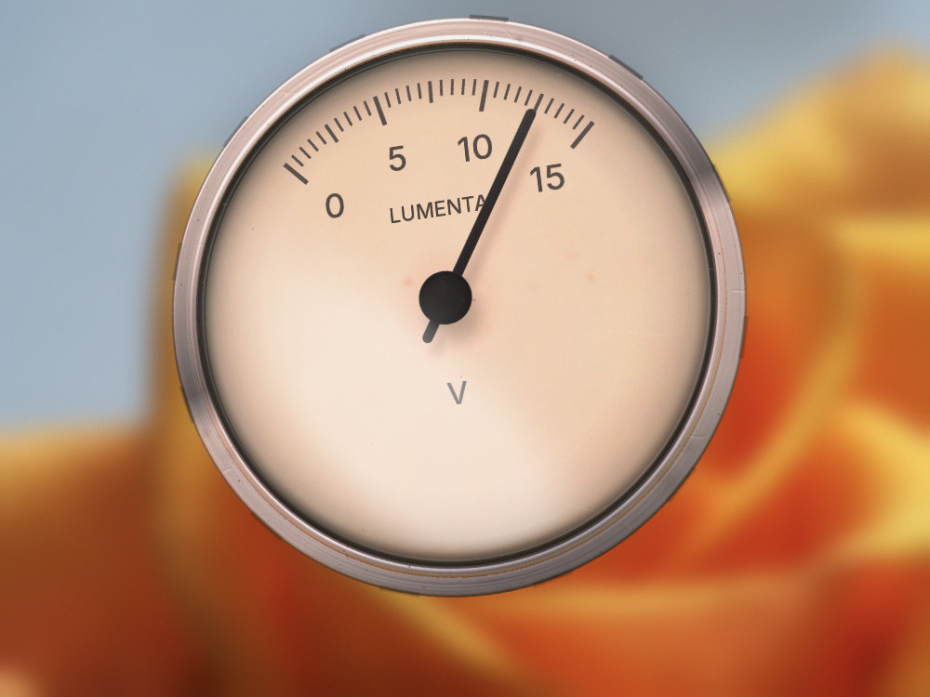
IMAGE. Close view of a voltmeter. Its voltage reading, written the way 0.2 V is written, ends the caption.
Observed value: 12.5 V
